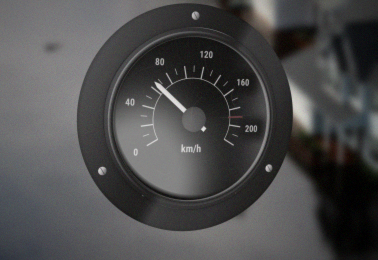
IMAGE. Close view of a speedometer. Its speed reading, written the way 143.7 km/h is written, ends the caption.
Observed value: 65 km/h
